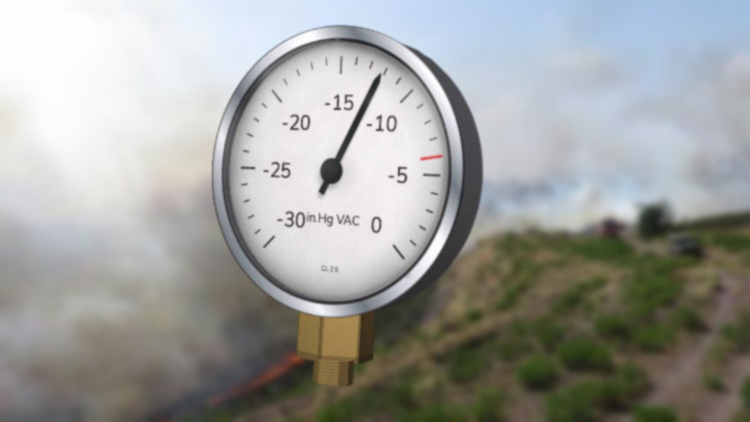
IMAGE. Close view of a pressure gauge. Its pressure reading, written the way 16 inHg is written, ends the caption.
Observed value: -12 inHg
